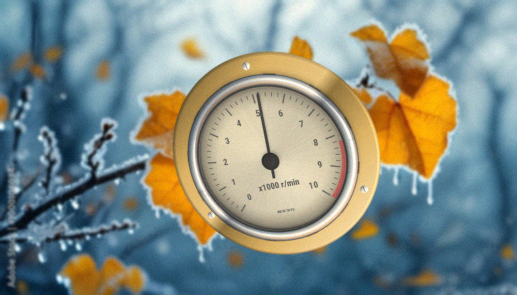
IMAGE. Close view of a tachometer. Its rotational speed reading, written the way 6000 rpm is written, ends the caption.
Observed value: 5200 rpm
